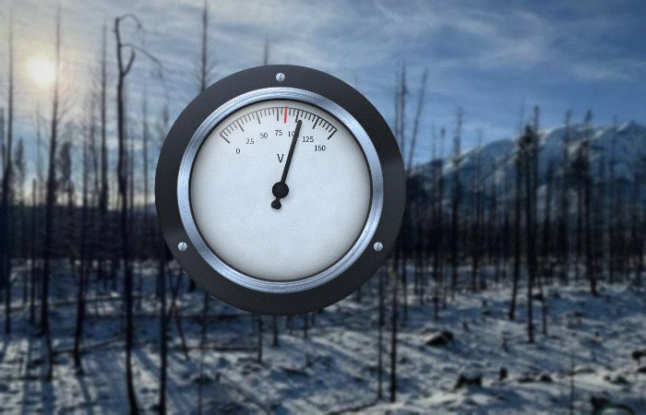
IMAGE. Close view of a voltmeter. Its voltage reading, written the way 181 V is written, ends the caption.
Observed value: 105 V
